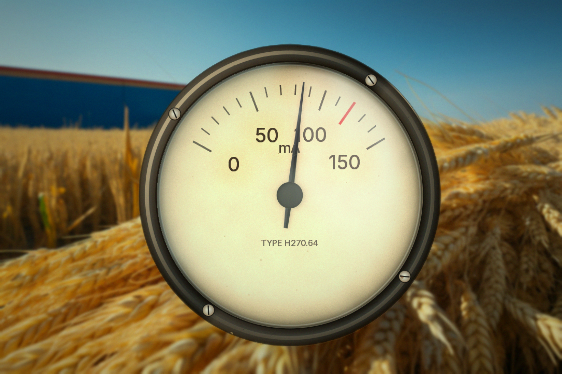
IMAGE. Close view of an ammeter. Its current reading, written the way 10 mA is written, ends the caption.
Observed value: 85 mA
